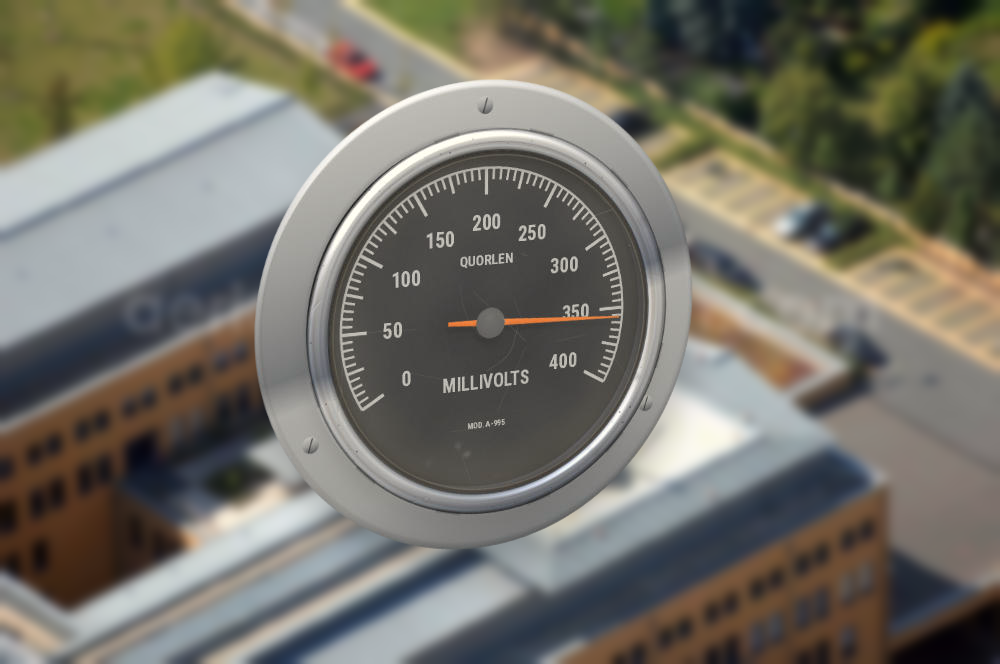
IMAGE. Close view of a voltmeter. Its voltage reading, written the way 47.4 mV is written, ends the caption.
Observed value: 355 mV
